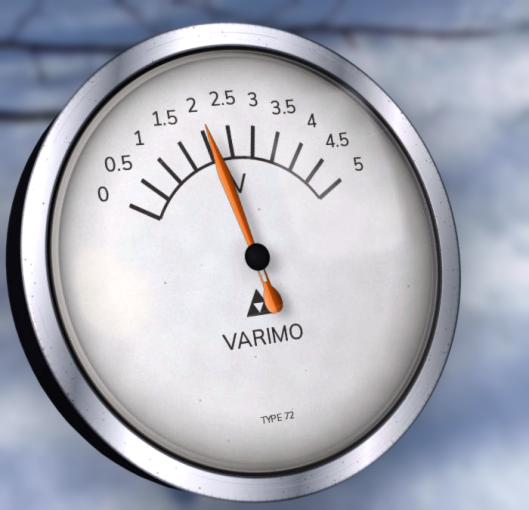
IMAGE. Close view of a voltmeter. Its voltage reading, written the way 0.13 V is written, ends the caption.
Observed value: 2 V
